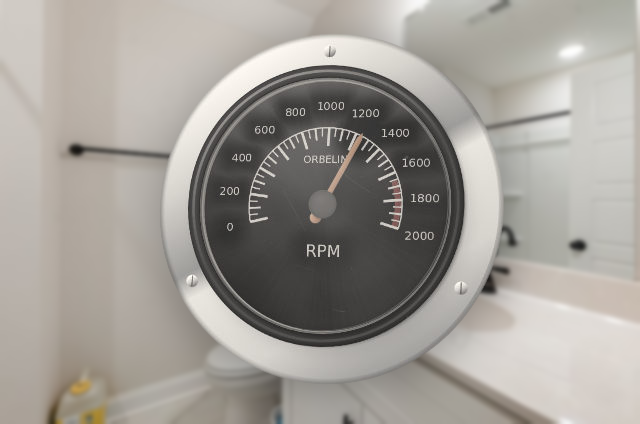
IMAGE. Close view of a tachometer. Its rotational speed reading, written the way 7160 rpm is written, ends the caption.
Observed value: 1250 rpm
